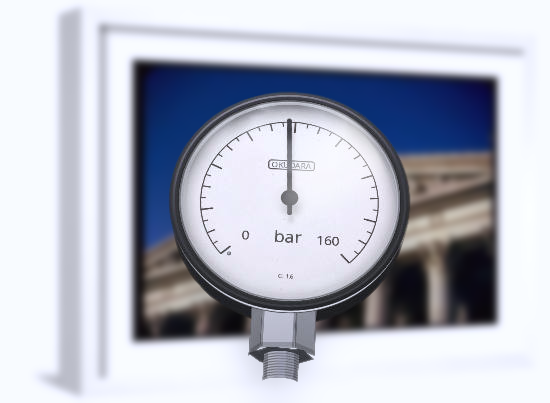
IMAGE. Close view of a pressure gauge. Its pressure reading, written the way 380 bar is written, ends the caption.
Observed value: 77.5 bar
